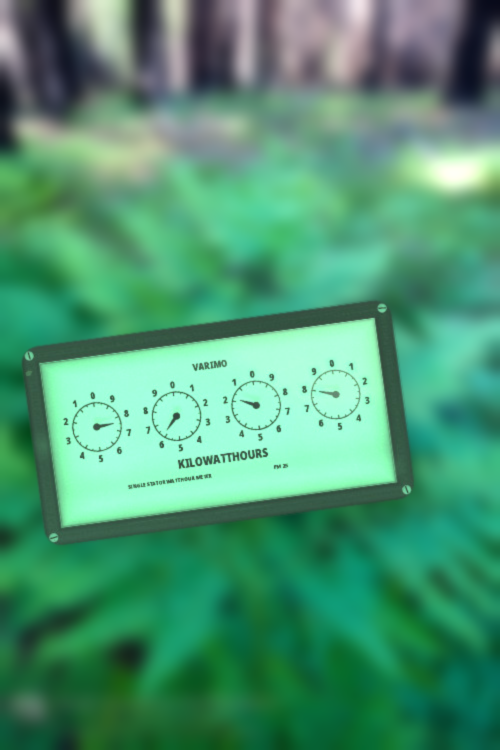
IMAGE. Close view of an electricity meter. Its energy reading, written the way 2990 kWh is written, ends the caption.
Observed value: 7618 kWh
